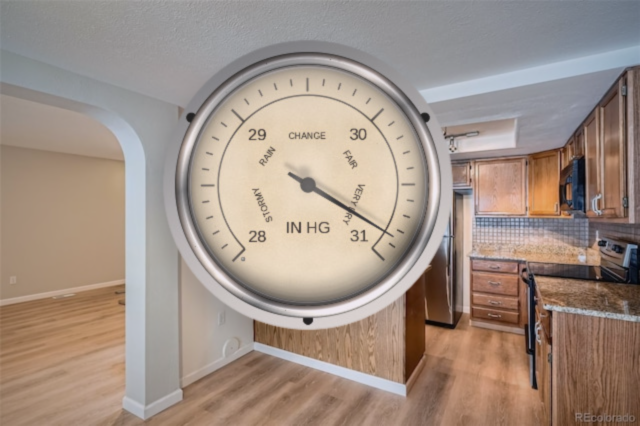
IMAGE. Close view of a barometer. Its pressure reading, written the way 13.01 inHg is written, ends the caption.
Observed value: 30.85 inHg
